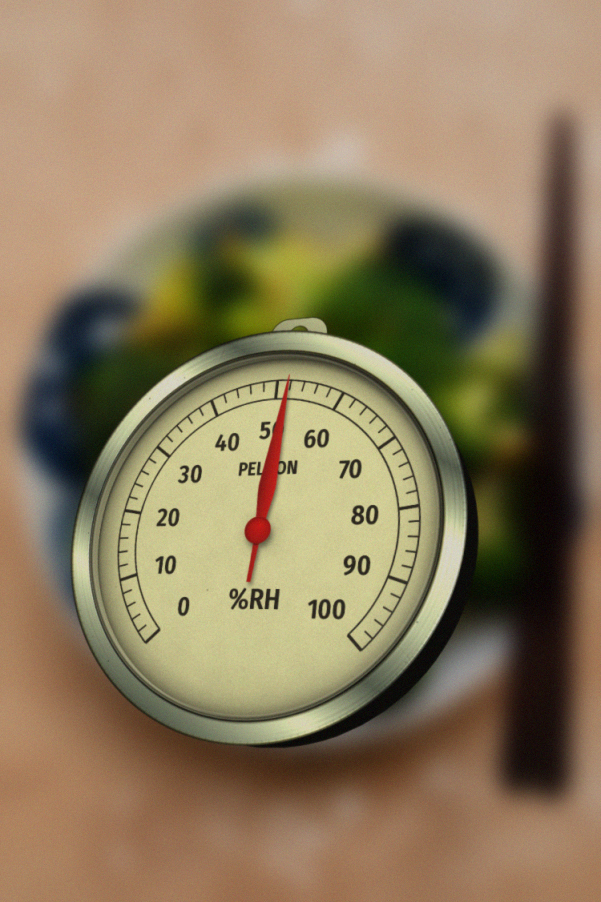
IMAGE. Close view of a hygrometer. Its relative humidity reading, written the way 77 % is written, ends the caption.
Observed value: 52 %
